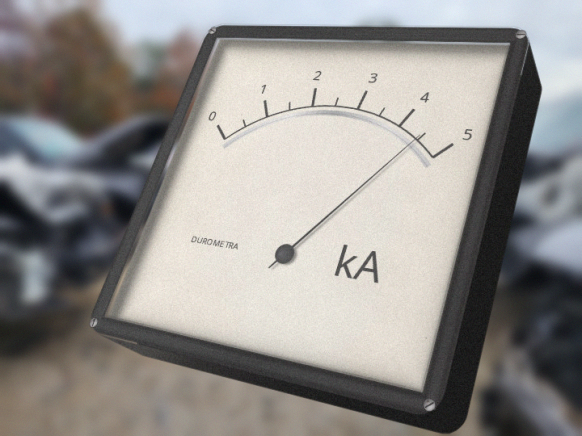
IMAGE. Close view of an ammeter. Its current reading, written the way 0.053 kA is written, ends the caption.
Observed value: 4.5 kA
